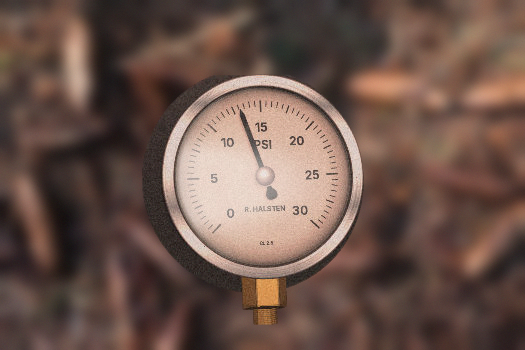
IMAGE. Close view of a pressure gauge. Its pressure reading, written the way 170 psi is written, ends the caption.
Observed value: 13 psi
